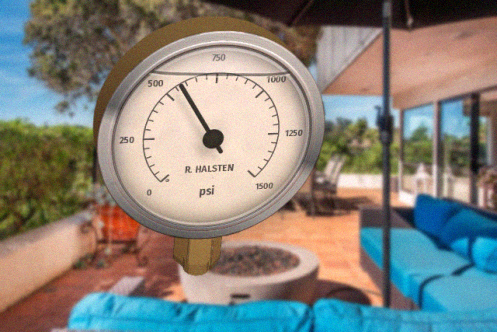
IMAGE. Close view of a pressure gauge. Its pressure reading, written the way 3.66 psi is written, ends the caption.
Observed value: 575 psi
